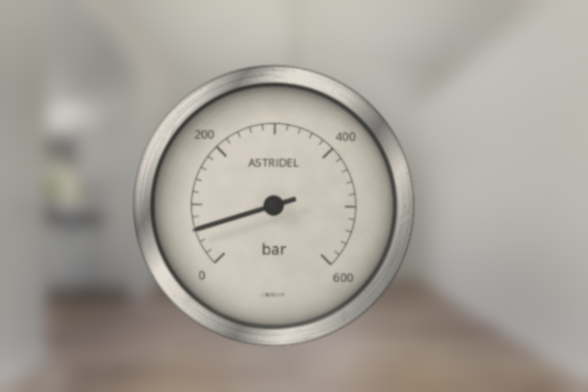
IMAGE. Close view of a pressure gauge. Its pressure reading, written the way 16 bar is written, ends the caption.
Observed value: 60 bar
